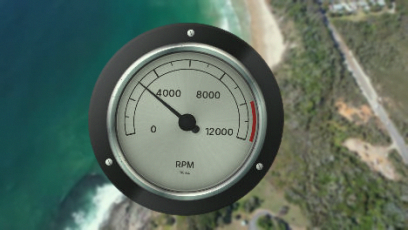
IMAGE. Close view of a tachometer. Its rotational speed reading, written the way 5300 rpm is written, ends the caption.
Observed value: 3000 rpm
